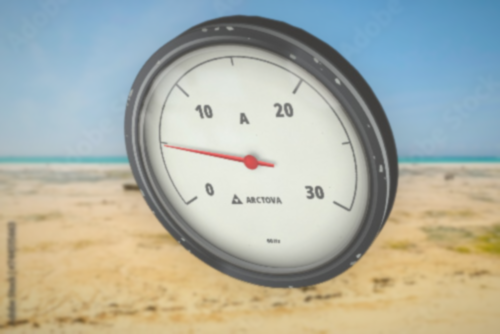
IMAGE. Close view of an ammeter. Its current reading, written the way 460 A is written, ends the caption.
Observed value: 5 A
